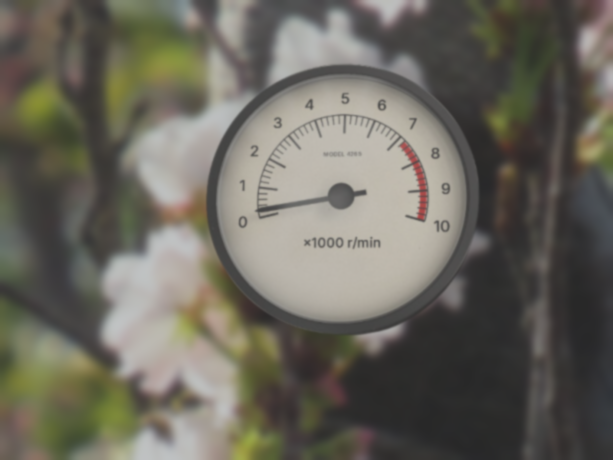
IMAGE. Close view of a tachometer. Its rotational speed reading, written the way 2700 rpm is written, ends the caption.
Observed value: 200 rpm
